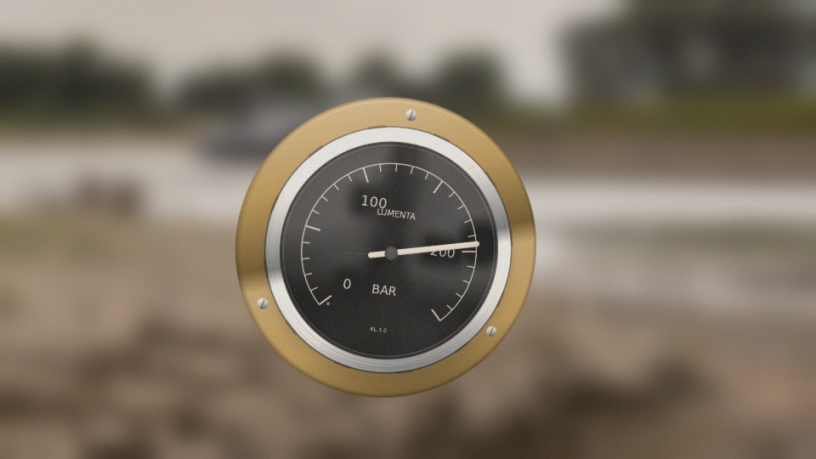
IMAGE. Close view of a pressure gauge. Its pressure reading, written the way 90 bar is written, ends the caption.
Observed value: 195 bar
